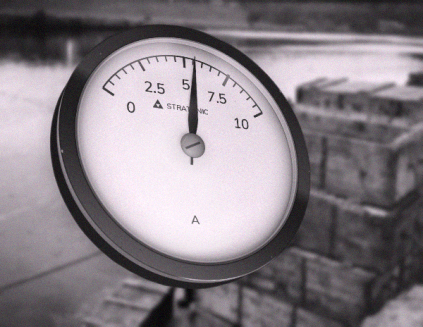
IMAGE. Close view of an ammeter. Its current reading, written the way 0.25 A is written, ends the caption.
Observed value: 5.5 A
